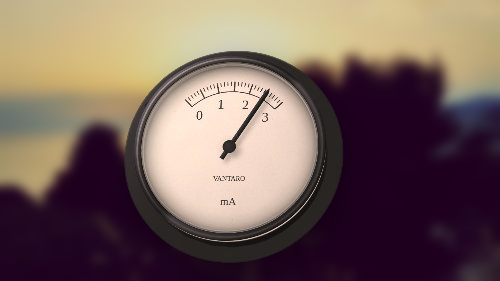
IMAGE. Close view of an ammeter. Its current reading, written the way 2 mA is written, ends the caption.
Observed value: 2.5 mA
